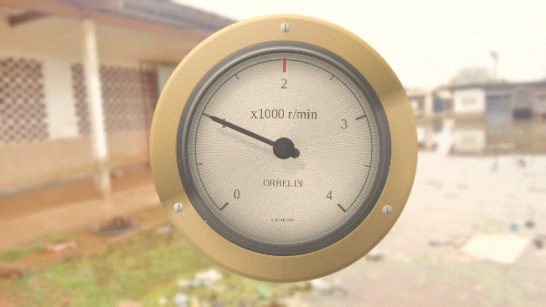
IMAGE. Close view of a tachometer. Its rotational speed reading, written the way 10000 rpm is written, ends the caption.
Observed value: 1000 rpm
